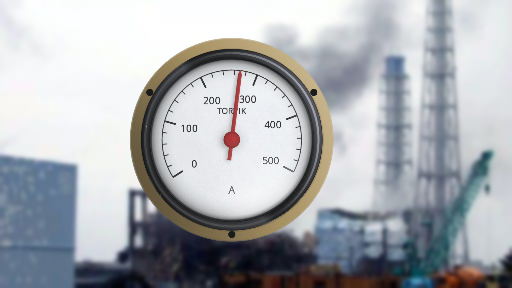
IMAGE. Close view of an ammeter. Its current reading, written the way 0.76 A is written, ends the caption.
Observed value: 270 A
